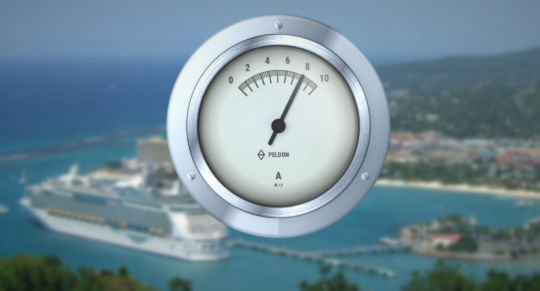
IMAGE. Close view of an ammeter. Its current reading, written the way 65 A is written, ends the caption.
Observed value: 8 A
